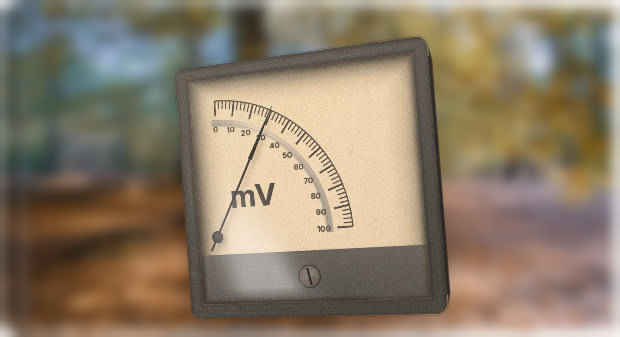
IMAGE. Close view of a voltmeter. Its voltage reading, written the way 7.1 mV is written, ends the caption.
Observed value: 30 mV
